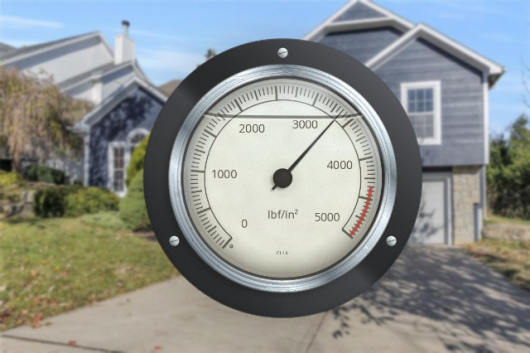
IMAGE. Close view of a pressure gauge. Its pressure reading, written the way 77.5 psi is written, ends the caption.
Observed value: 3350 psi
